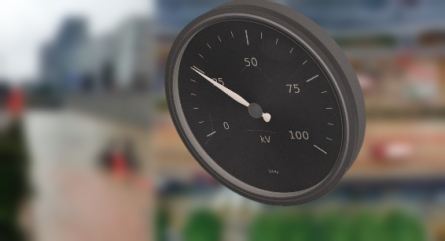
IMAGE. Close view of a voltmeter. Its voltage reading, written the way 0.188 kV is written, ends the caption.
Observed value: 25 kV
